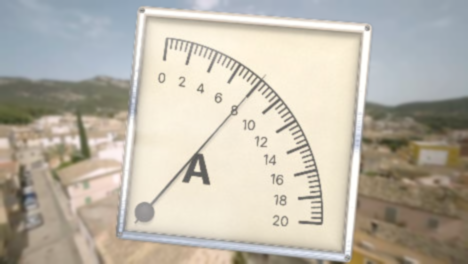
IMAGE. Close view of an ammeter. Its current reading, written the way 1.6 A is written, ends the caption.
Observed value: 8 A
